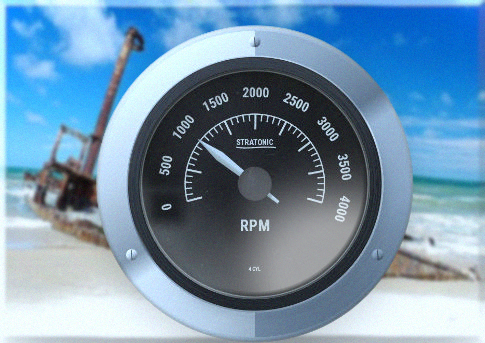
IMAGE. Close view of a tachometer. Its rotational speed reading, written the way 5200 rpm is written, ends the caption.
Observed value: 1000 rpm
